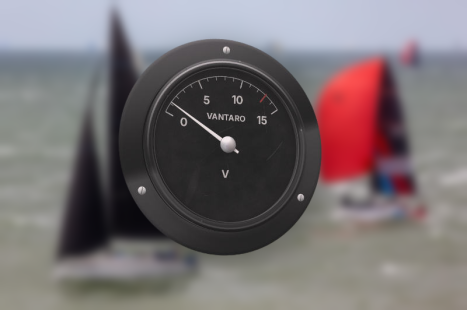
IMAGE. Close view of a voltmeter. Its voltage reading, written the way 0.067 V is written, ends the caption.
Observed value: 1 V
